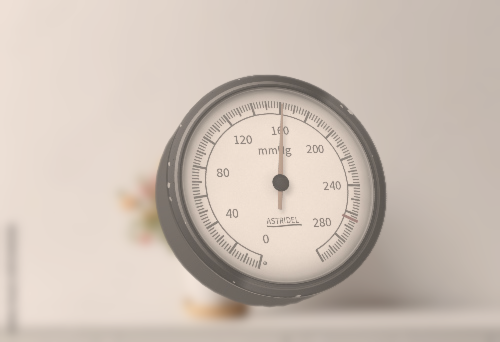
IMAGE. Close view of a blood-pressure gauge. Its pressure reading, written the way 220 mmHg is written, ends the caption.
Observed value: 160 mmHg
